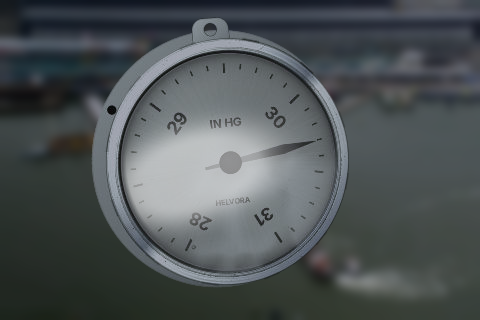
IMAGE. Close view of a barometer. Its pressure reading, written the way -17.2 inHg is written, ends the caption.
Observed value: 30.3 inHg
